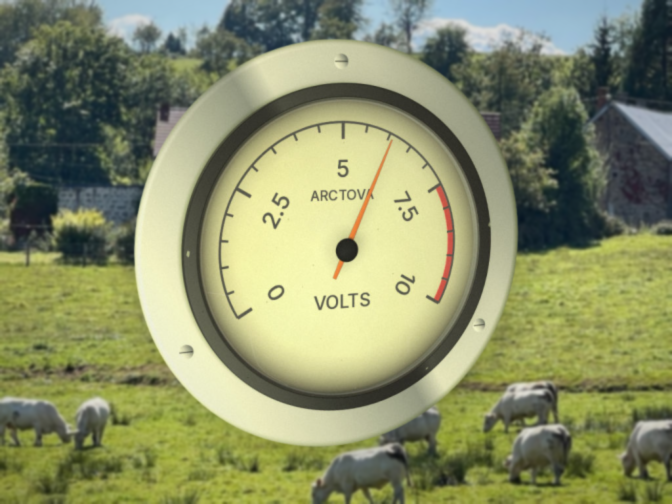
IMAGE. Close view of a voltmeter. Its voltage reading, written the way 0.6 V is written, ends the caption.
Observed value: 6 V
